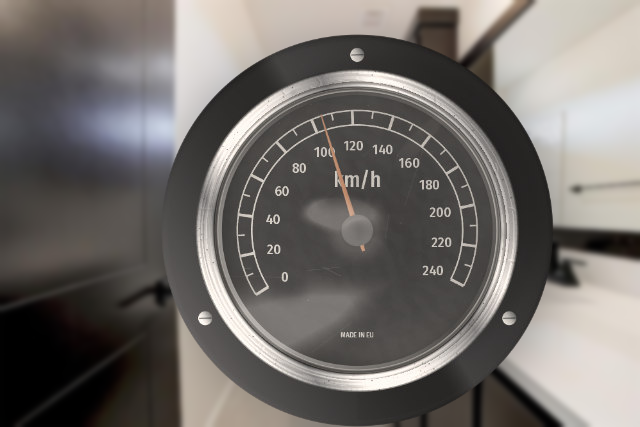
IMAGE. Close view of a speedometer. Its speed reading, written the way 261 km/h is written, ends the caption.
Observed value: 105 km/h
